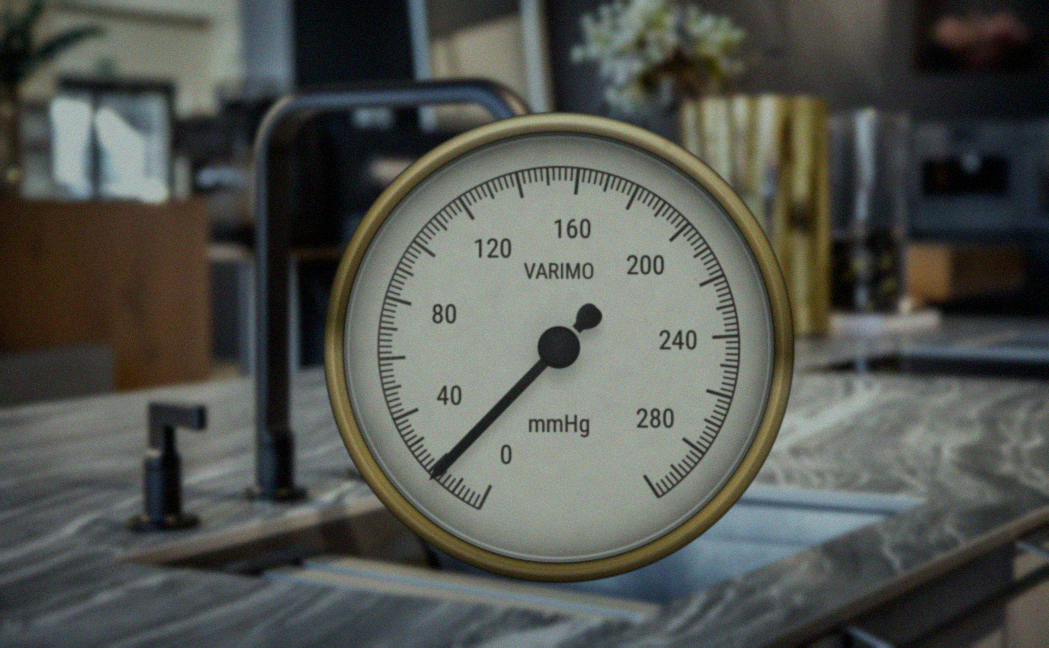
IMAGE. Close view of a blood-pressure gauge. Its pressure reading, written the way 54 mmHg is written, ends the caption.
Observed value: 18 mmHg
